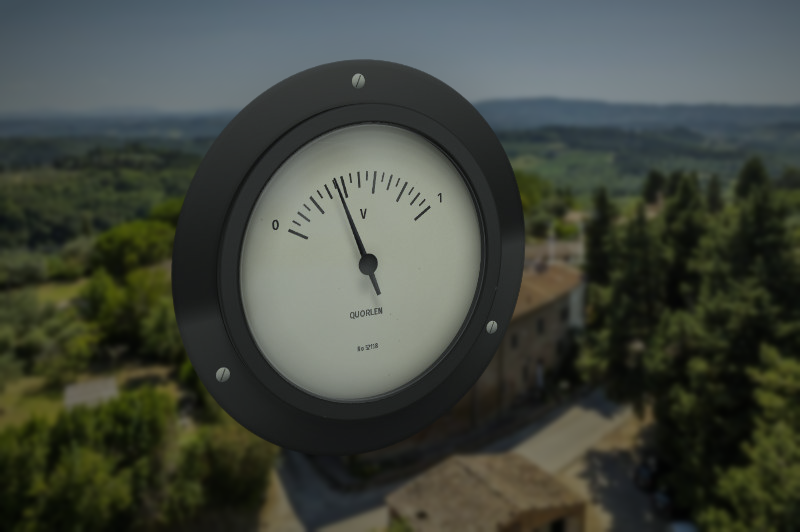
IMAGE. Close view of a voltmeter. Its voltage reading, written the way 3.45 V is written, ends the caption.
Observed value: 0.35 V
